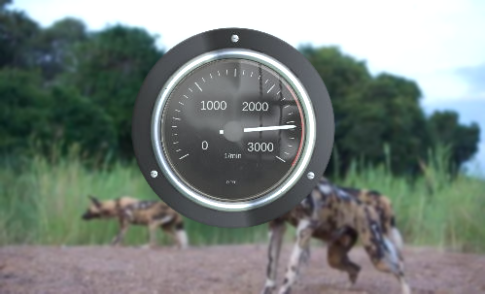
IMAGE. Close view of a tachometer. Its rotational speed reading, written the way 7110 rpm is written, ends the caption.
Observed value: 2550 rpm
